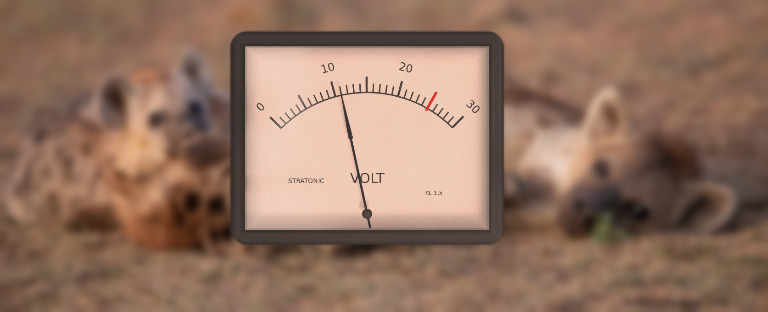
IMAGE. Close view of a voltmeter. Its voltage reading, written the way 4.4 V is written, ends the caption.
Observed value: 11 V
